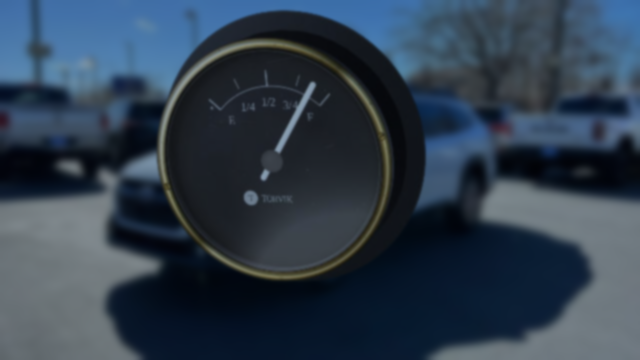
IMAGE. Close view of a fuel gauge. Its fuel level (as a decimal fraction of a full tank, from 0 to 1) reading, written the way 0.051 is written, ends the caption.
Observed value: 0.875
